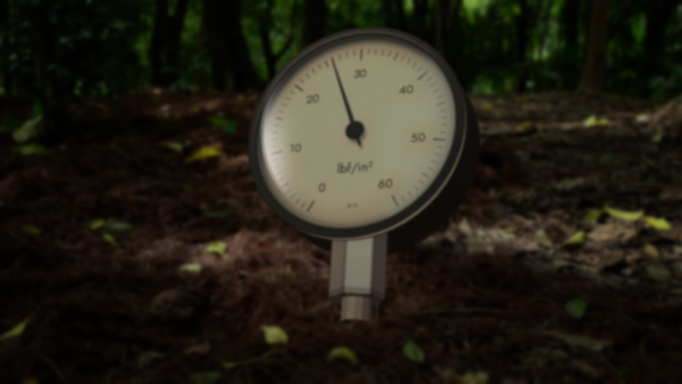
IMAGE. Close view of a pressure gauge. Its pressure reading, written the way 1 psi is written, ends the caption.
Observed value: 26 psi
